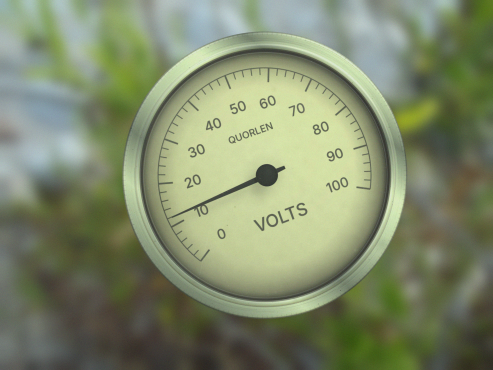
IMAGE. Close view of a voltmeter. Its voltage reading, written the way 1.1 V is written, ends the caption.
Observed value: 12 V
